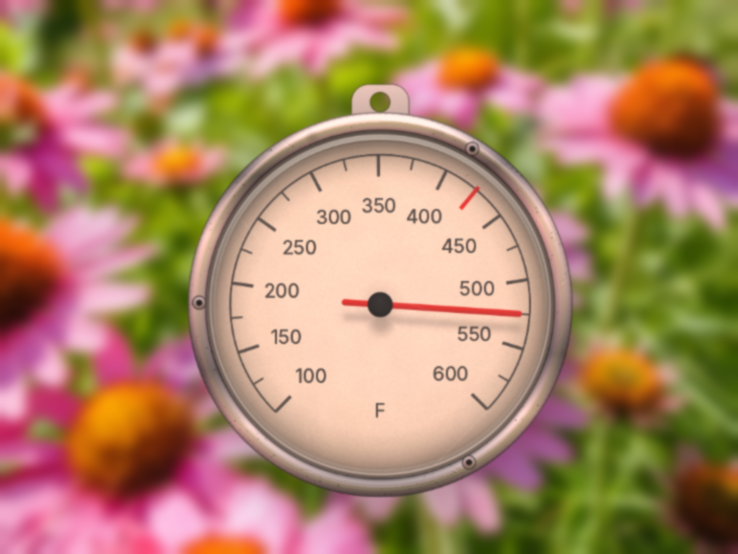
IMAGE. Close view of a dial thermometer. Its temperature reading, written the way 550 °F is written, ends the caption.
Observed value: 525 °F
